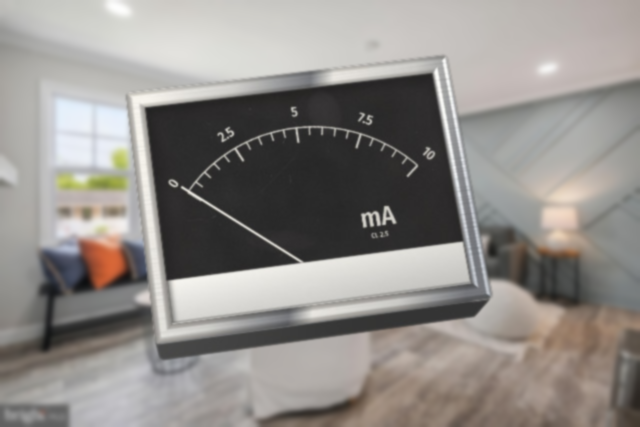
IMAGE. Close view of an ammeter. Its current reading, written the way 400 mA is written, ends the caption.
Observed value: 0 mA
